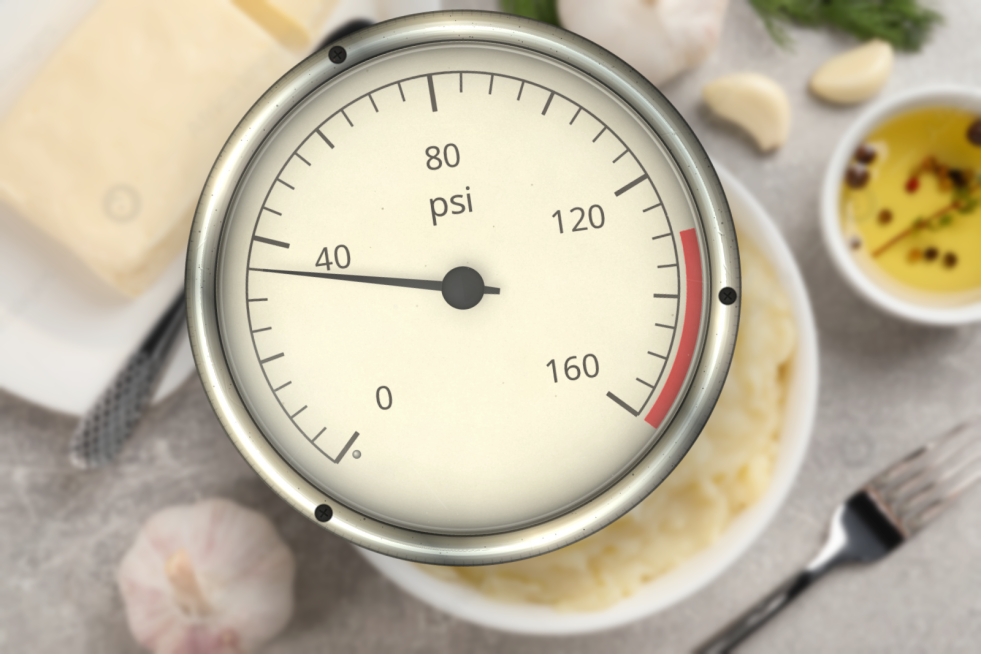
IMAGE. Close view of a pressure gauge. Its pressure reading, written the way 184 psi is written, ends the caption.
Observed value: 35 psi
